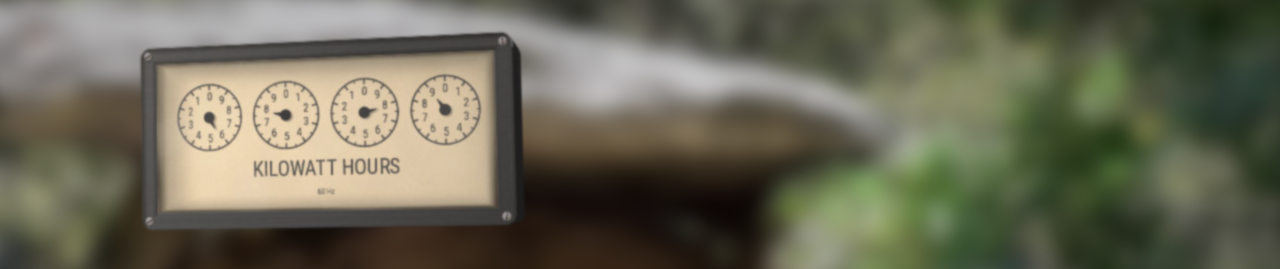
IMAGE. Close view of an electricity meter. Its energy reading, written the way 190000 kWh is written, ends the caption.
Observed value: 5779 kWh
